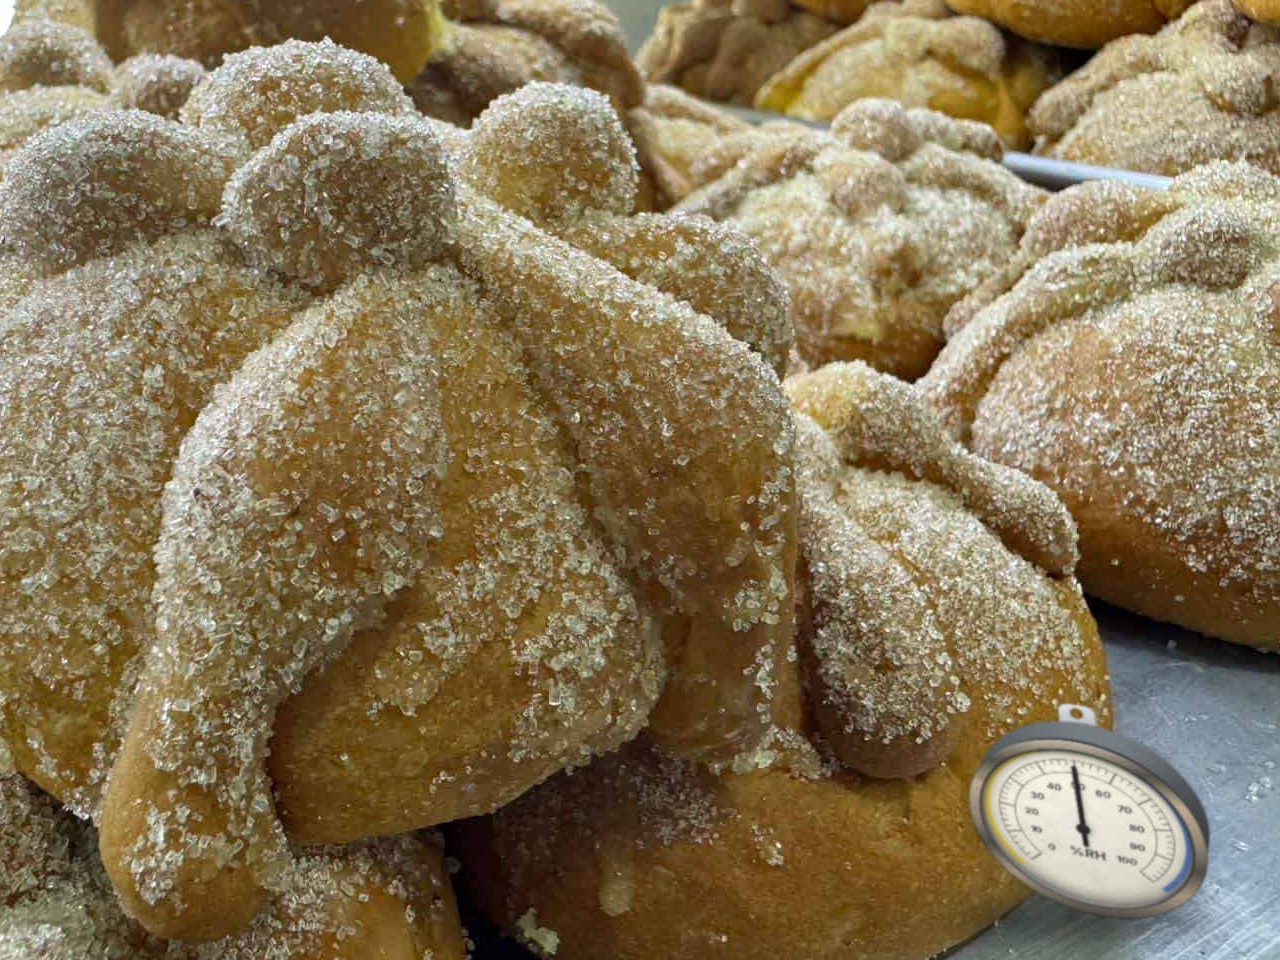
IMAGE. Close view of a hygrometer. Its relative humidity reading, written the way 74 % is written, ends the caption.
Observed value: 50 %
